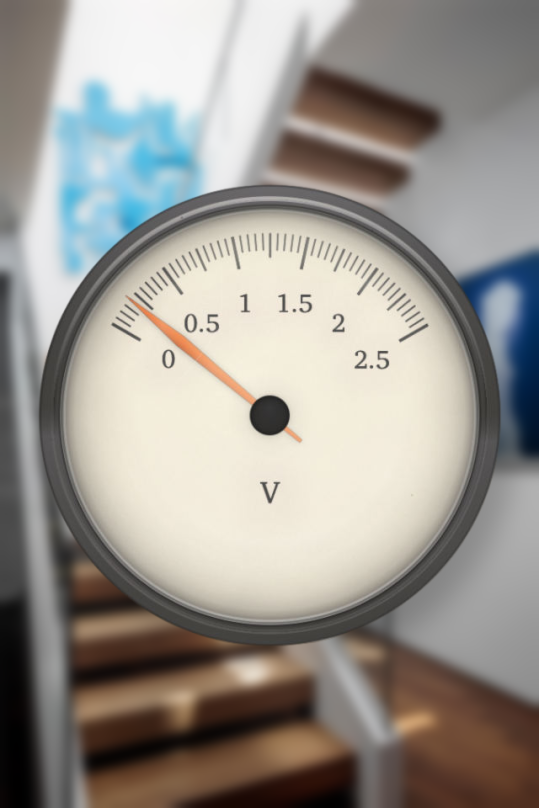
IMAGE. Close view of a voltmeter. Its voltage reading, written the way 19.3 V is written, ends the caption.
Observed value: 0.2 V
